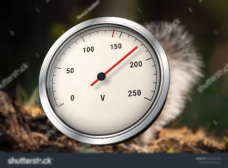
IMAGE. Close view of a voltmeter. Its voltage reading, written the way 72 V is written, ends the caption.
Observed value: 180 V
